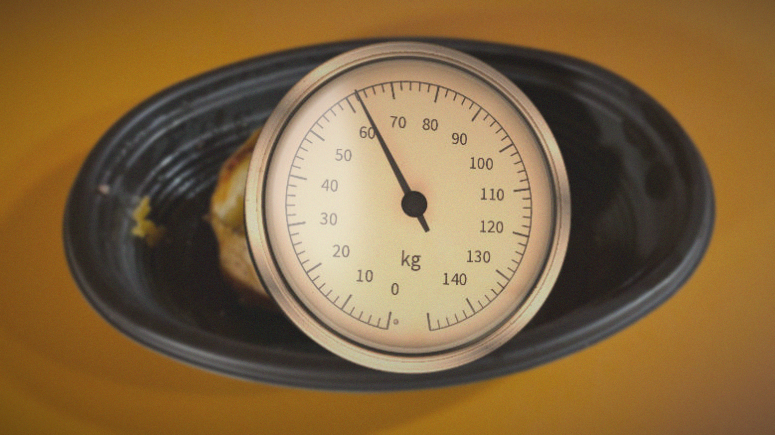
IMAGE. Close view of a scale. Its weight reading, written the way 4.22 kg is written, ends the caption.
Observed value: 62 kg
